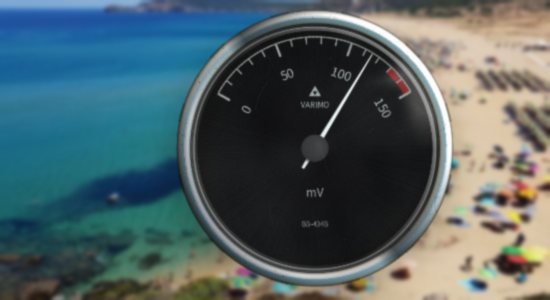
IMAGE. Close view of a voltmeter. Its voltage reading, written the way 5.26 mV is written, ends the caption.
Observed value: 115 mV
